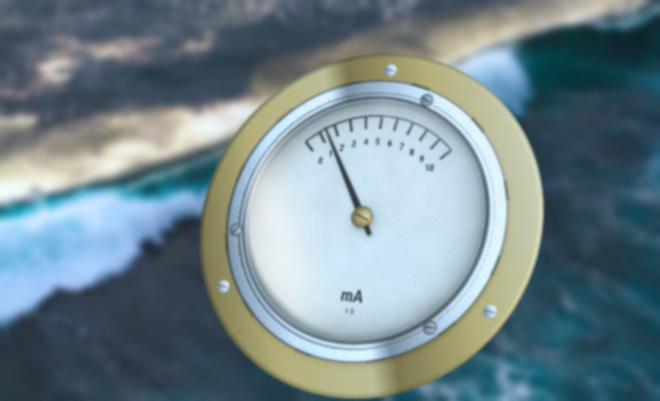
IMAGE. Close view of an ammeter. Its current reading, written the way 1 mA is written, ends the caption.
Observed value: 1.5 mA
